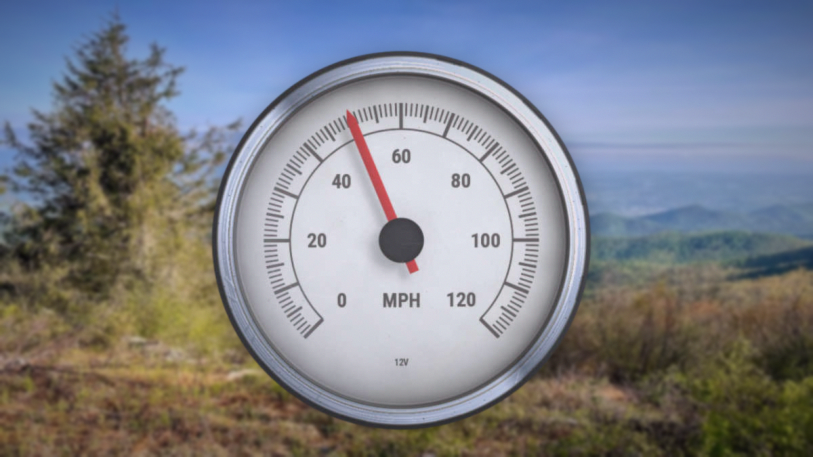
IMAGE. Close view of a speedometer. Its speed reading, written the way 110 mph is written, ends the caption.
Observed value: 50 mph
